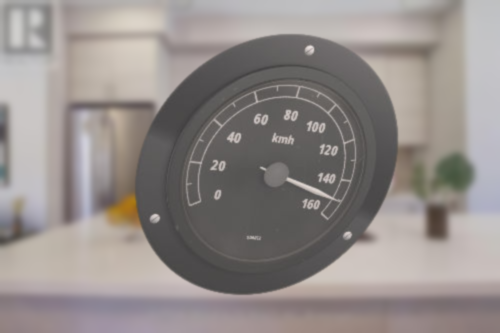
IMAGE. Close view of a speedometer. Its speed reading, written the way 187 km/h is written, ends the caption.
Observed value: 150 km/h
